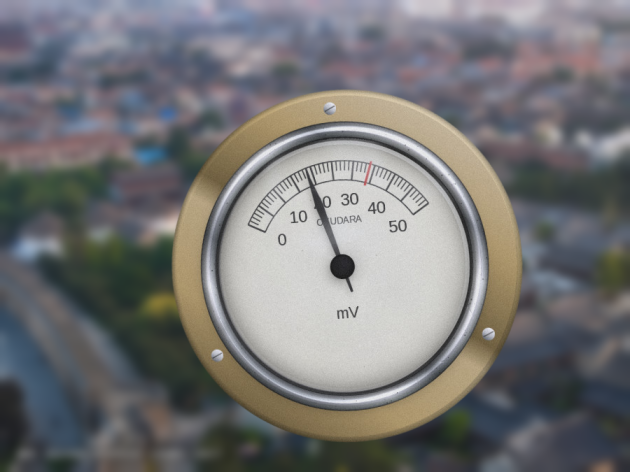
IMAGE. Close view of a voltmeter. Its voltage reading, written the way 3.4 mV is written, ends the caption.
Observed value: 19 mV
